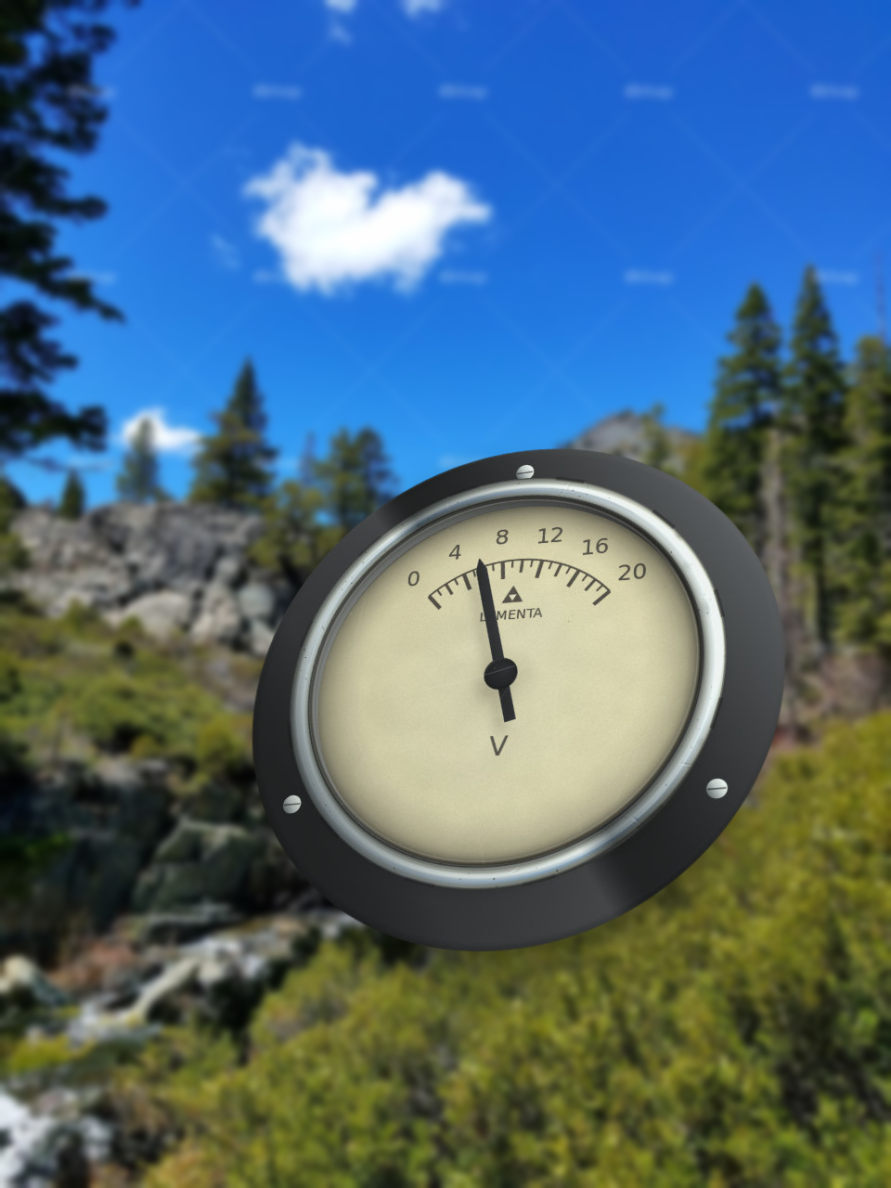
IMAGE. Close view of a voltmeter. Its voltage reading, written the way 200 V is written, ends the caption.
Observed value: 6 V
